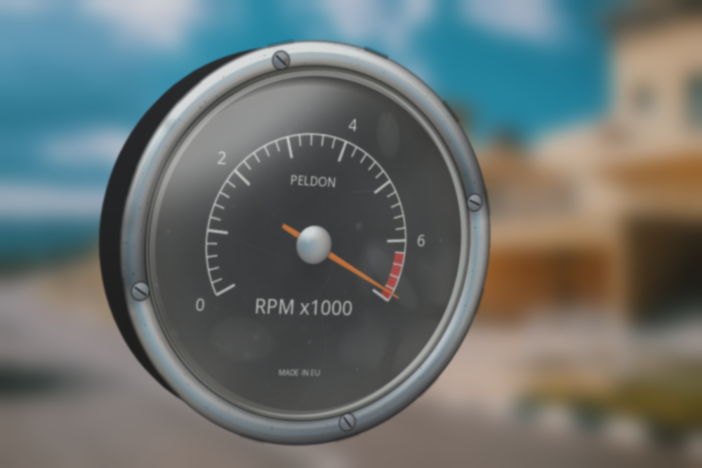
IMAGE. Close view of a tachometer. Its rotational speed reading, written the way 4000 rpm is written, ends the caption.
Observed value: 6900 rpm
